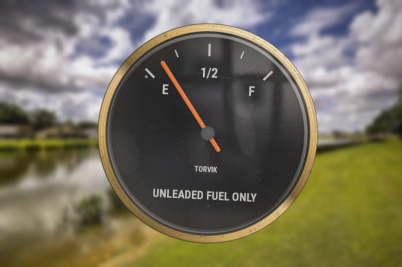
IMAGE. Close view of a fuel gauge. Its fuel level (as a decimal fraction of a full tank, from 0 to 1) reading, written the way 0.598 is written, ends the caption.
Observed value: 0.125
